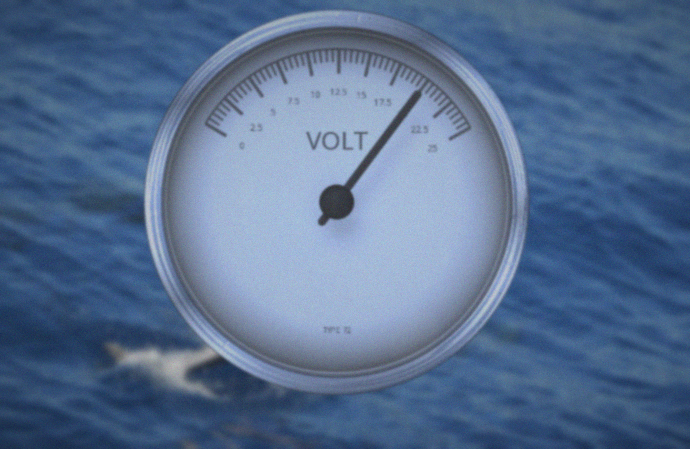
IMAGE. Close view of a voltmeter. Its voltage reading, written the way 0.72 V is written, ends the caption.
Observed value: 20 V
